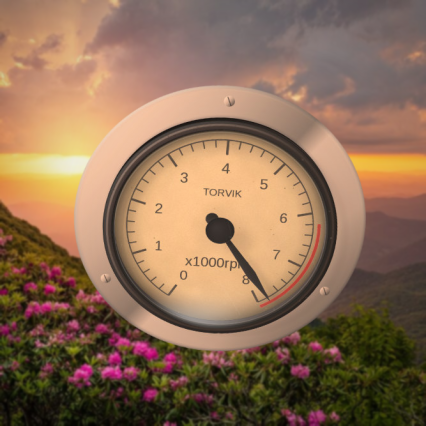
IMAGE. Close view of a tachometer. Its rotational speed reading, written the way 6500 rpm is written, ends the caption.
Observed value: 7800 rpm
